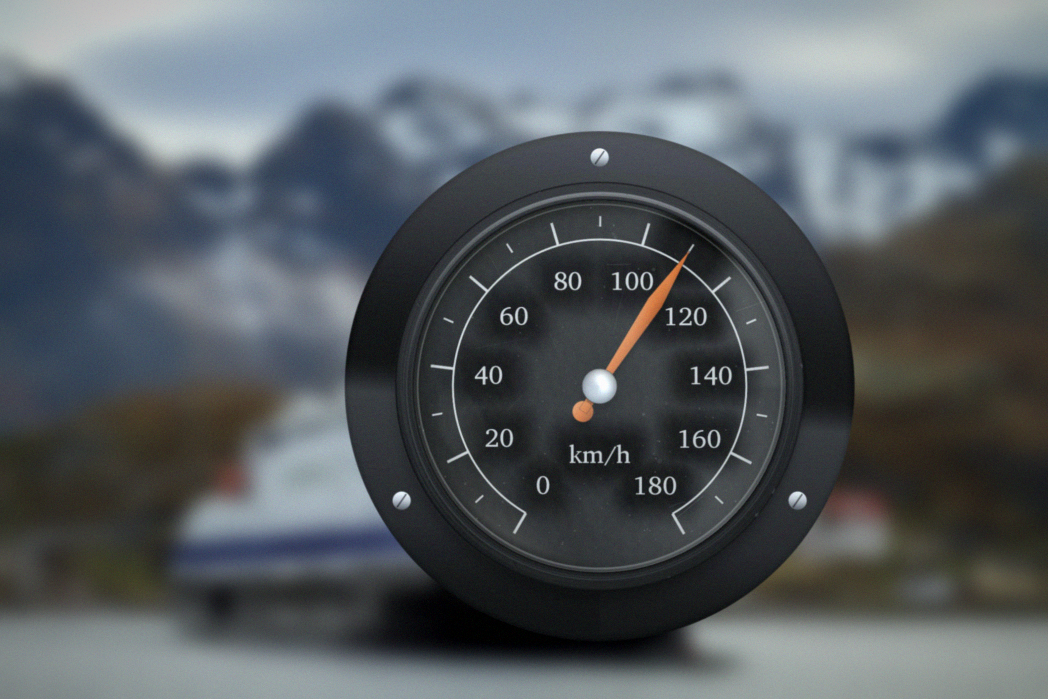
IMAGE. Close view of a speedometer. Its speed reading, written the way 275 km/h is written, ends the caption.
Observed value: 110 km/h
